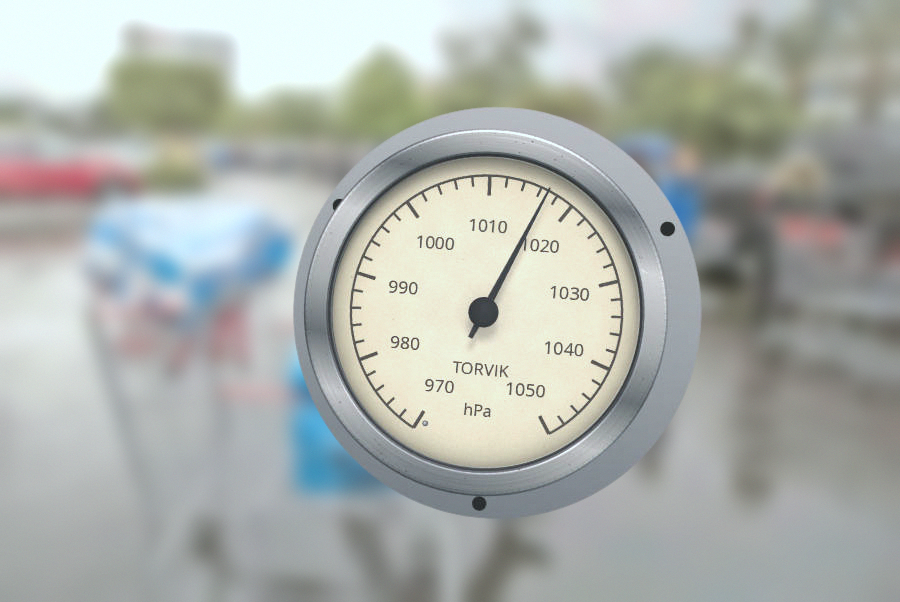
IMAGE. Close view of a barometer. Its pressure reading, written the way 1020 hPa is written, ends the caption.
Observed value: 1017 hPa
